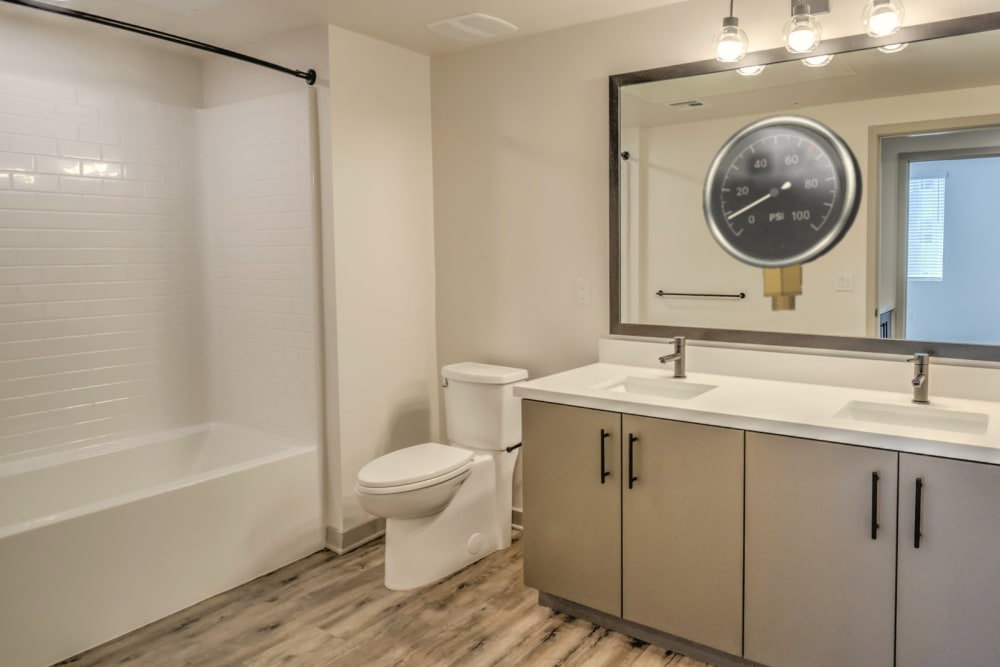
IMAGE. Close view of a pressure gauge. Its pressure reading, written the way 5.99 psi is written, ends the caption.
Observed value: 7.5 psi
